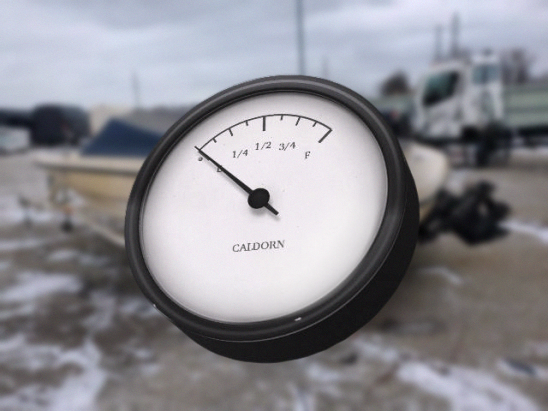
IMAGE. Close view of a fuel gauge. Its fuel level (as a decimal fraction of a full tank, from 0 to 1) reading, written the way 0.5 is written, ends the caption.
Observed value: 0
